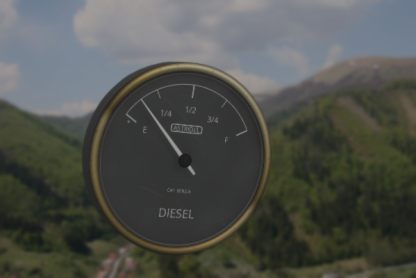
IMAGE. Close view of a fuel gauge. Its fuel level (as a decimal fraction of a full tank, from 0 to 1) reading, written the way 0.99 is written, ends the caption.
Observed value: 0.125
